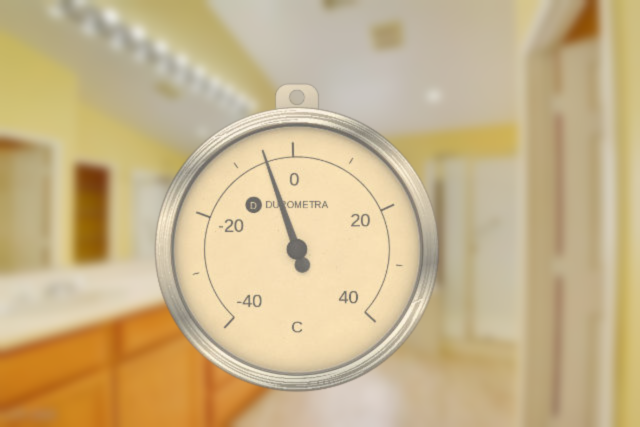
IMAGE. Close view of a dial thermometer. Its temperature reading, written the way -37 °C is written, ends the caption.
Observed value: -5 °C
